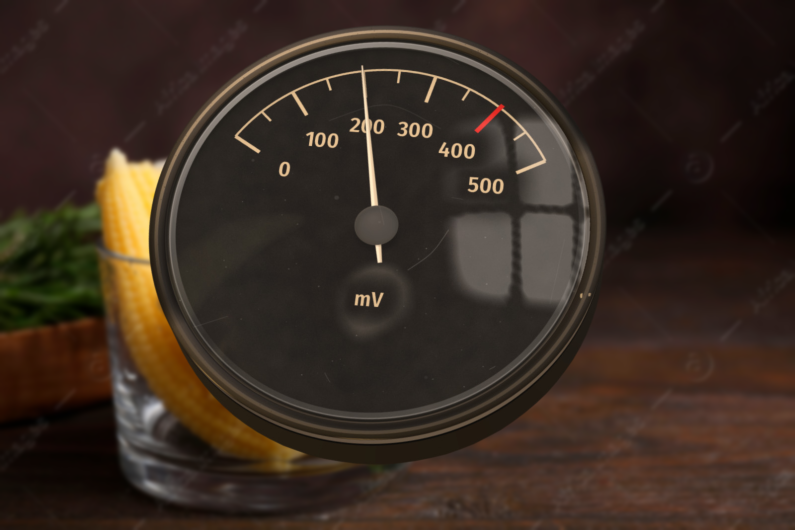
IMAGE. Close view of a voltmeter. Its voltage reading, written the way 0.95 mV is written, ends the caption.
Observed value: 200 mV
